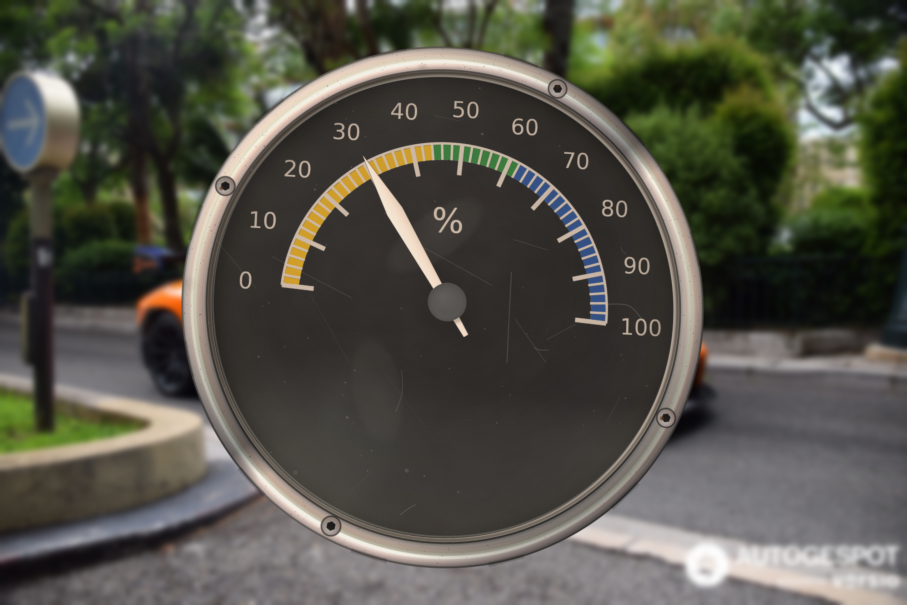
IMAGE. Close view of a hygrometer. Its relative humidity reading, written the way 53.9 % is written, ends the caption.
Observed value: 30 %
